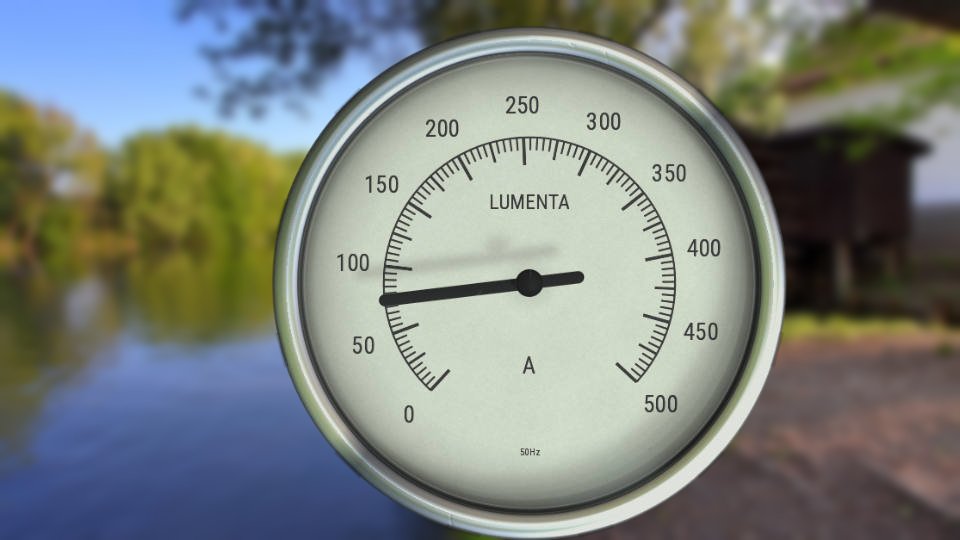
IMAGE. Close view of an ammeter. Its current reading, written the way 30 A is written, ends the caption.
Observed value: 75 A
